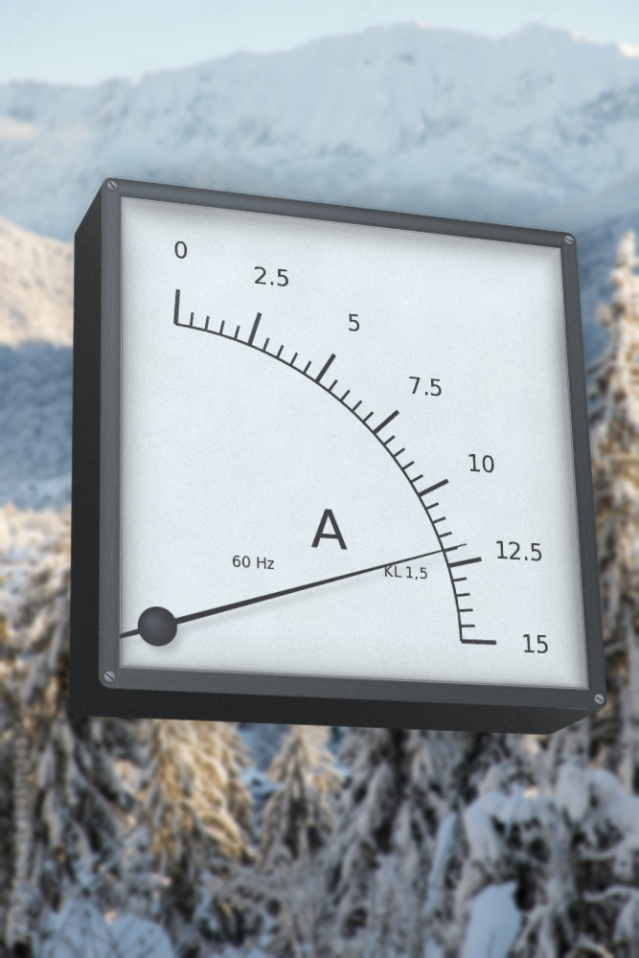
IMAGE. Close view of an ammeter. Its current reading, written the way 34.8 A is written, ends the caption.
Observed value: 12 A
